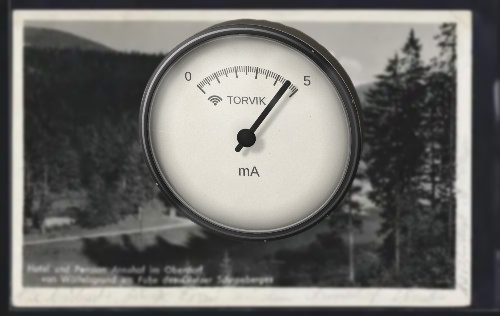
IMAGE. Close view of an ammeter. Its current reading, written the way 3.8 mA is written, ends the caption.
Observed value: 4.5 mA
